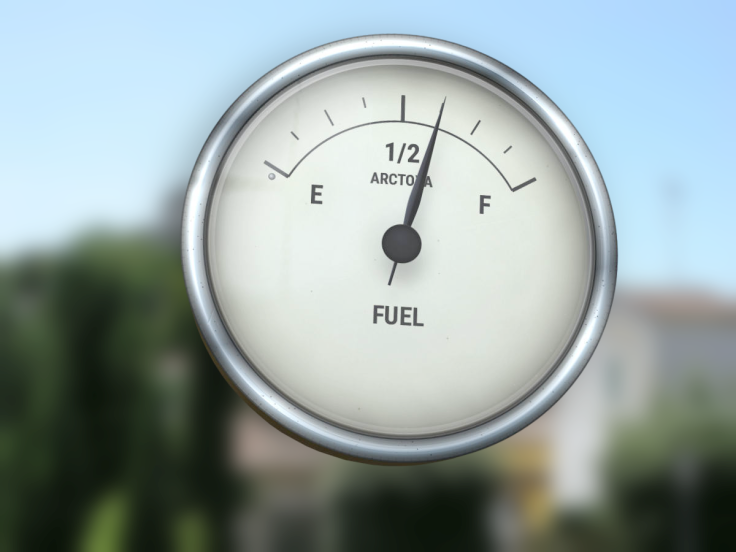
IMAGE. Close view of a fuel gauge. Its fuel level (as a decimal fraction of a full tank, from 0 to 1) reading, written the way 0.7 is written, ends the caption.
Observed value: 0.625
